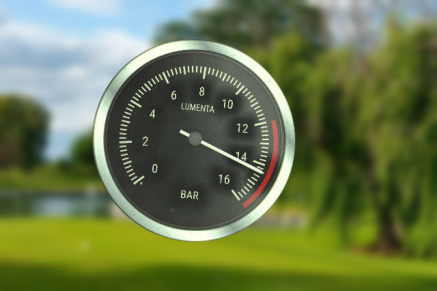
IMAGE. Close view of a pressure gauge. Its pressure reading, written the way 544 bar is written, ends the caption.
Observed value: 14.4 bar
